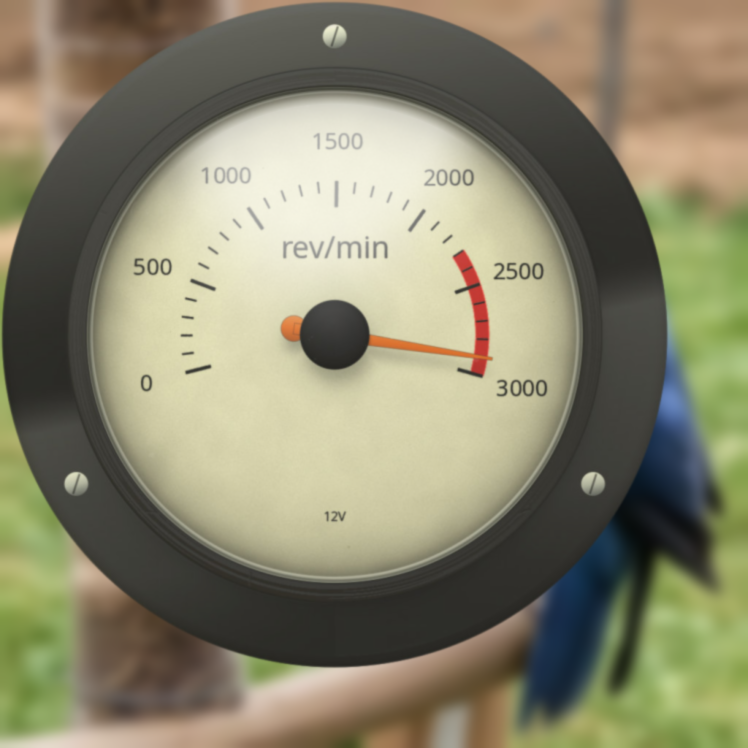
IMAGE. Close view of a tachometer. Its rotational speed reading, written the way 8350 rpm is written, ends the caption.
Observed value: 2900 rpm
